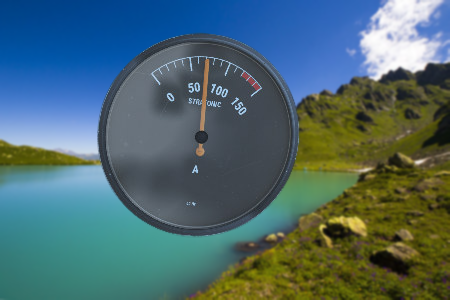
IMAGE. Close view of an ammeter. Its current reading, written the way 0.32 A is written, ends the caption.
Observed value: 70 A
